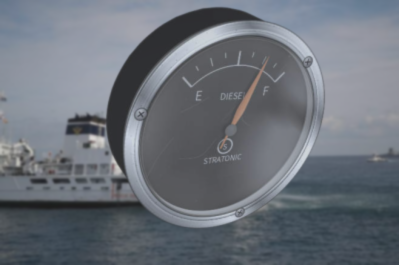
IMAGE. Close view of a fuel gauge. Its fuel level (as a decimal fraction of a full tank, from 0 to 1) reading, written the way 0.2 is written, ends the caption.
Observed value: 0.75
